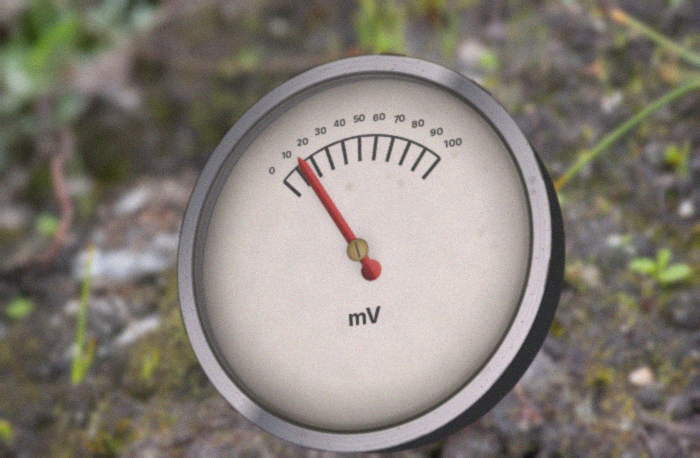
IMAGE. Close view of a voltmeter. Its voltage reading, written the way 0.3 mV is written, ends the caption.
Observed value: 15 mV
